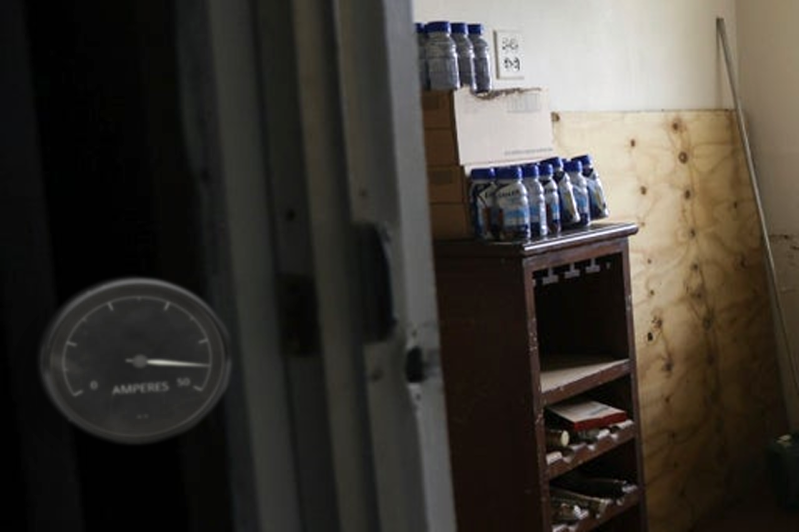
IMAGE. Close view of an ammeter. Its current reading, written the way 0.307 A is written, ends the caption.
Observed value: 45 A
